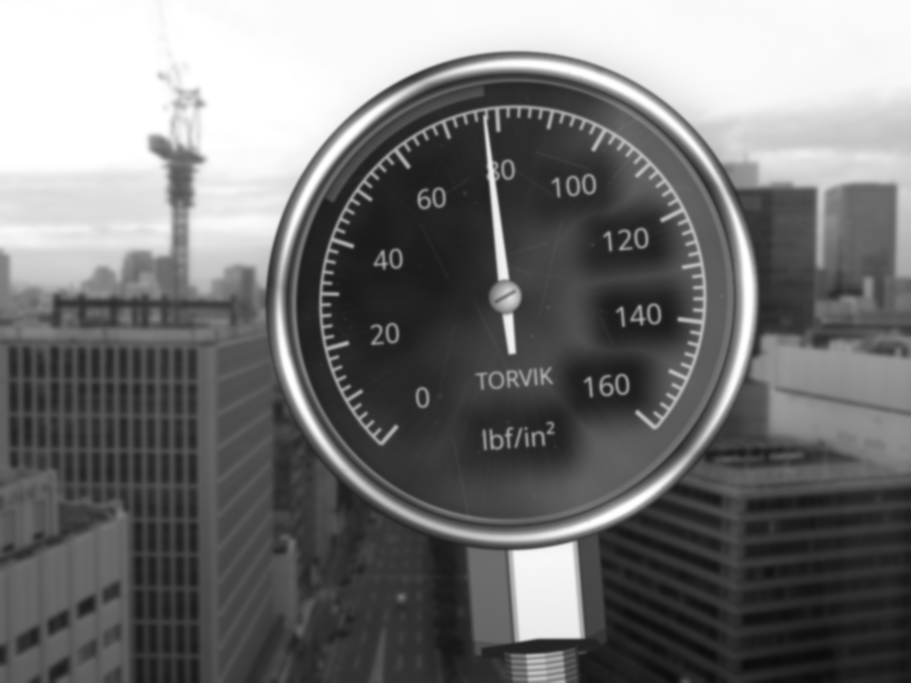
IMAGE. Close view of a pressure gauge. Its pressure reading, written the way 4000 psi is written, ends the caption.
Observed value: 78 psi
